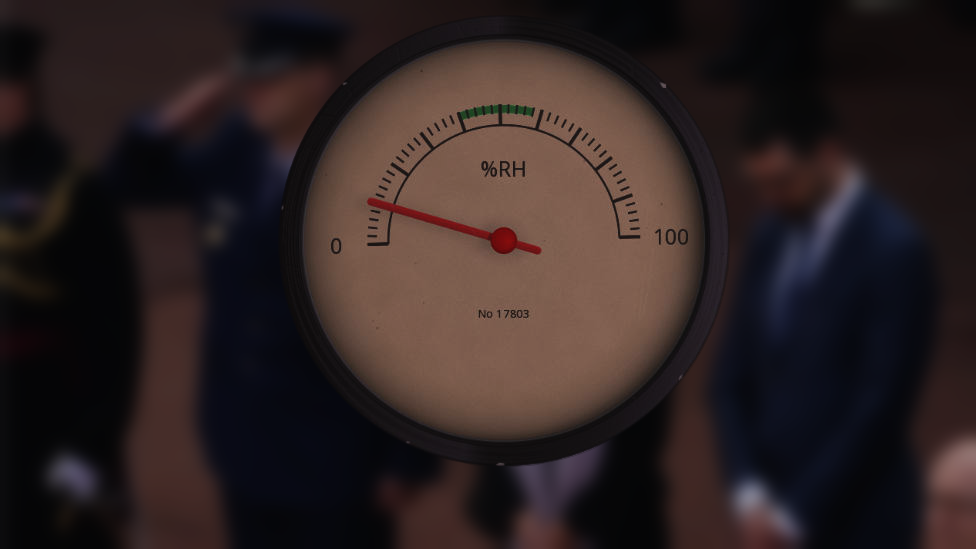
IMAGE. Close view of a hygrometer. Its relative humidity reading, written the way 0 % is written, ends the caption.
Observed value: 10 %
